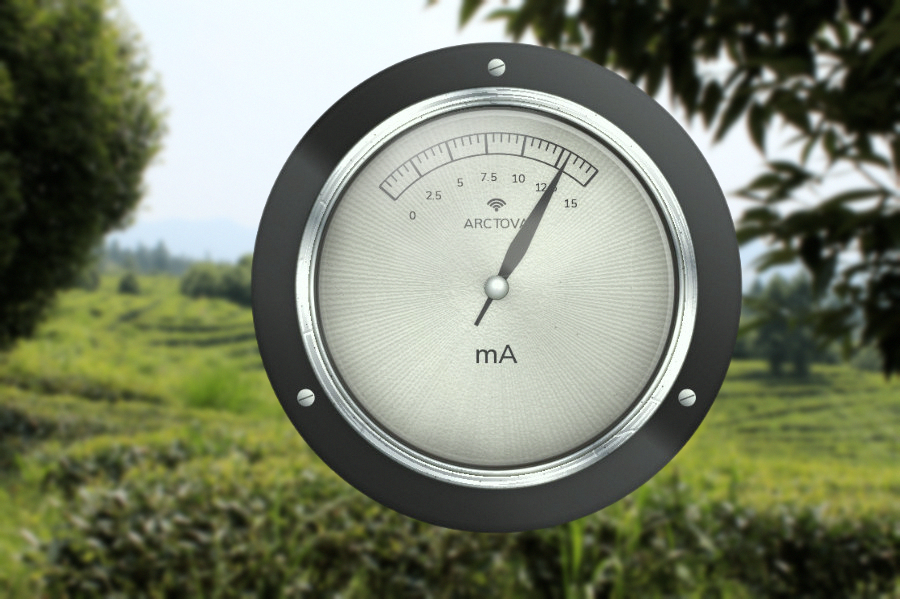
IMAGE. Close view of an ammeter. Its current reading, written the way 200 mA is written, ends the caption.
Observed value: 13 mA
